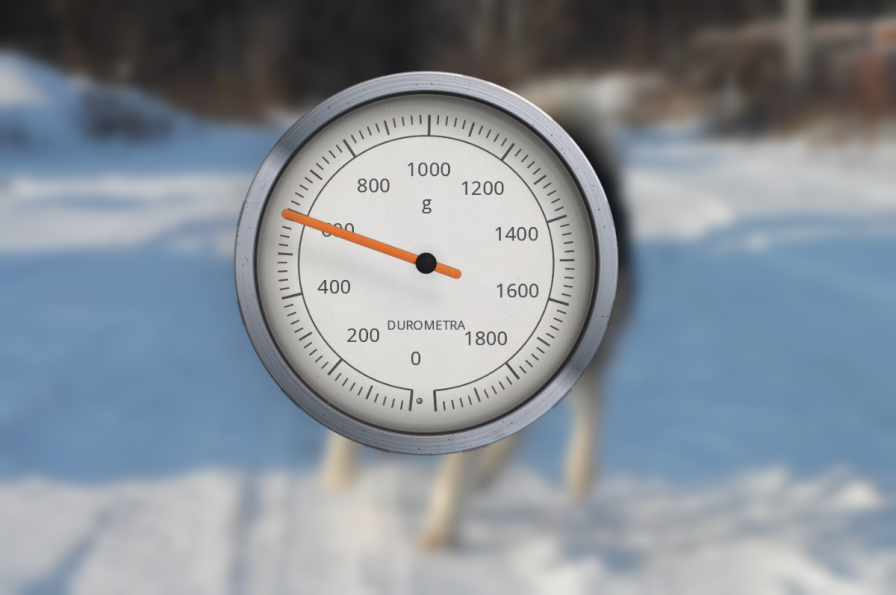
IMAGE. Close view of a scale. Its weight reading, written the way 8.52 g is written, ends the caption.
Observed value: 590 g
